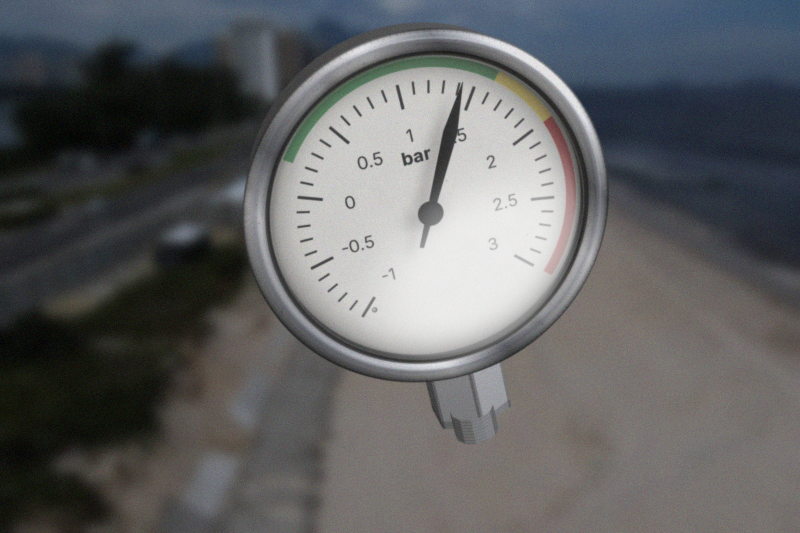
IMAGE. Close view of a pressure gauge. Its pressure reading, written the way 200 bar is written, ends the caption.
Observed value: 1.4 bar
